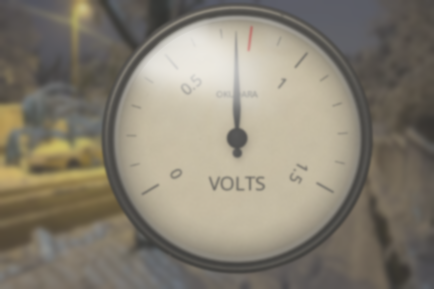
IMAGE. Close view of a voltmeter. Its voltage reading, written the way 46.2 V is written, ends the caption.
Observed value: 0.75 V
